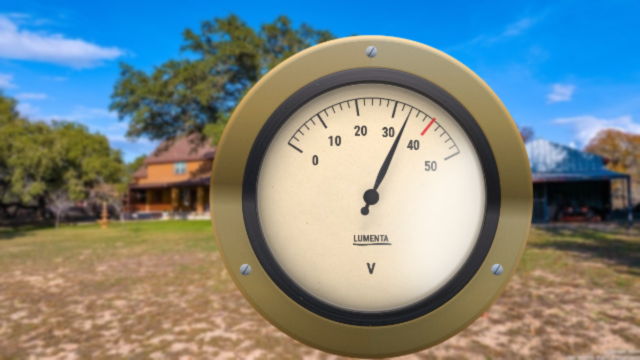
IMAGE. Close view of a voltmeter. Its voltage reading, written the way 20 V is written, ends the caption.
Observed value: 34 V
